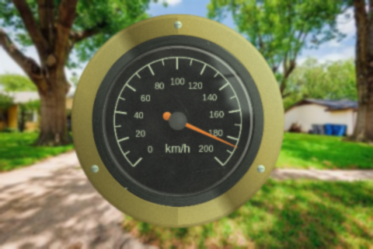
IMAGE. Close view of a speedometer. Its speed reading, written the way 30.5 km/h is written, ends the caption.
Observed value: 185 km/h
